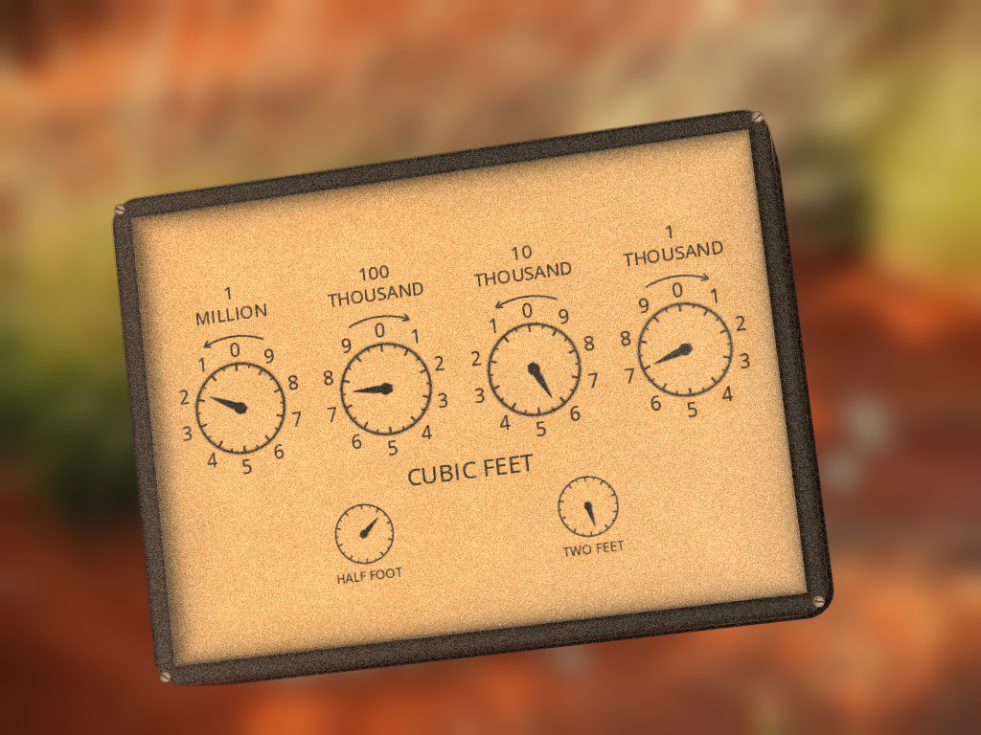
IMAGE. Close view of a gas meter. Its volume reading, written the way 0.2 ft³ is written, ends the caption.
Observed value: 175700 ft³
